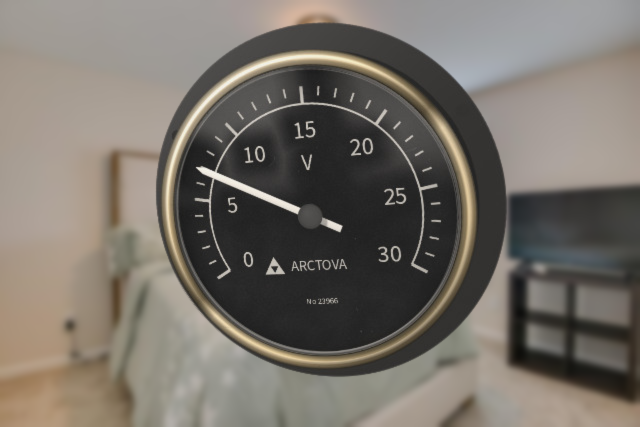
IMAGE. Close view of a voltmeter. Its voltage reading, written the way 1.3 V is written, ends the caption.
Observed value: 7 V
